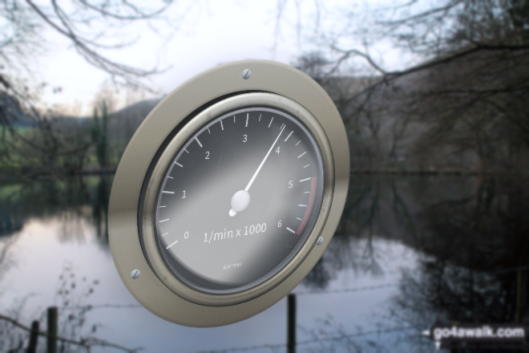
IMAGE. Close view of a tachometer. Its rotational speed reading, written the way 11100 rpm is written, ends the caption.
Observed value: 3750 rpm
